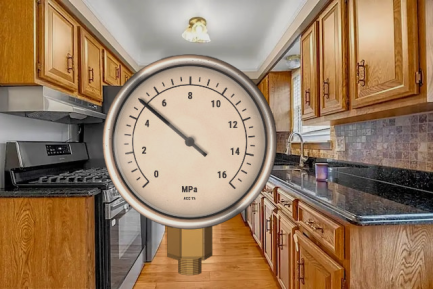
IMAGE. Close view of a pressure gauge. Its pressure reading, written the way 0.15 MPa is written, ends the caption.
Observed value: 5 MPa
